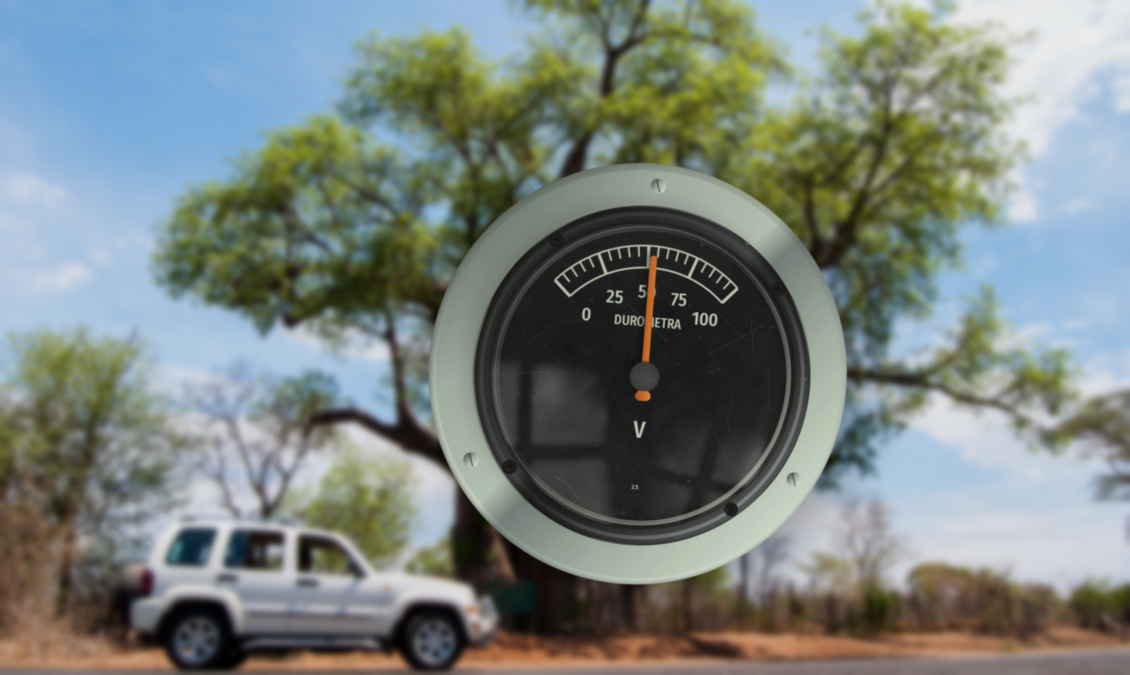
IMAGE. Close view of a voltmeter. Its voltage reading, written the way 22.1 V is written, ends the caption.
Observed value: 52.5 V
